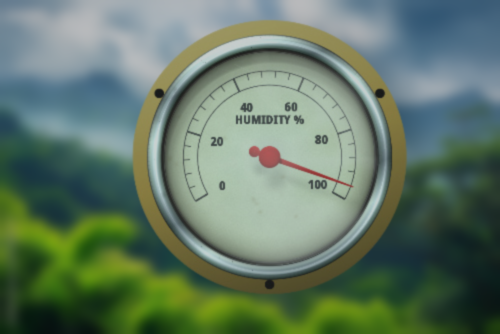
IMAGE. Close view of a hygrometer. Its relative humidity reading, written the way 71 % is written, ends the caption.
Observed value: 96 %
